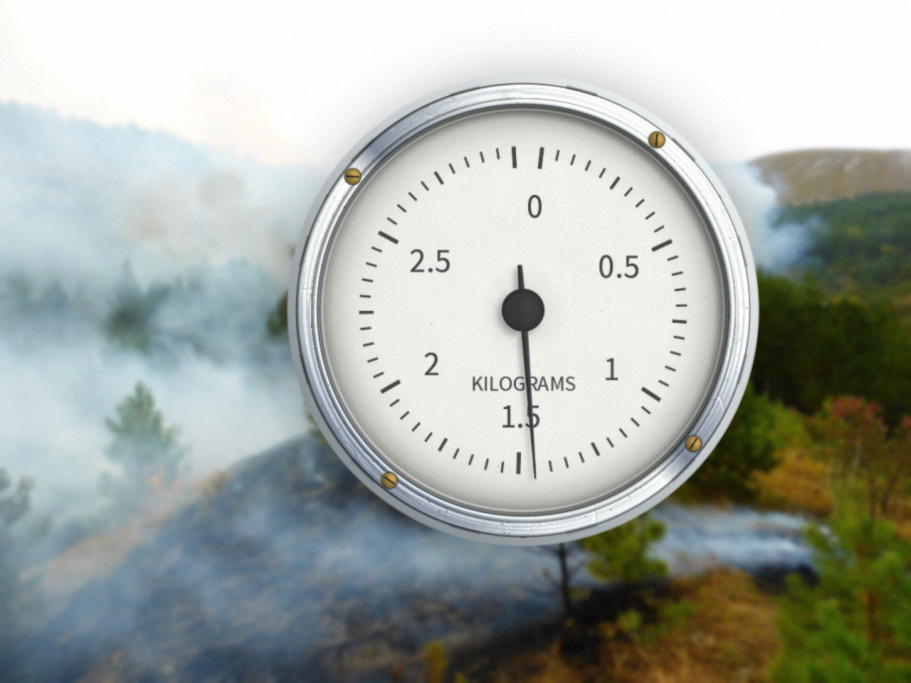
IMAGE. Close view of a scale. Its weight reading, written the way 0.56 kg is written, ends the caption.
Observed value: 1.45 kg
